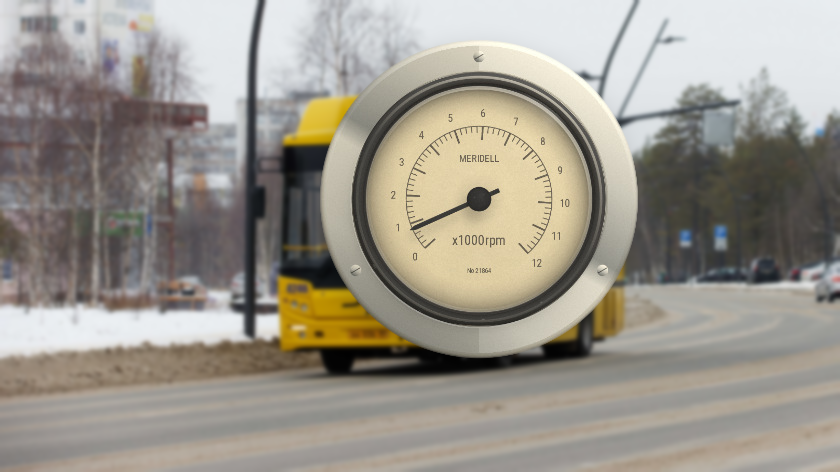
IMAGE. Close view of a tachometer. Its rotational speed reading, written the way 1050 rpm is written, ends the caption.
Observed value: 800 rpm
